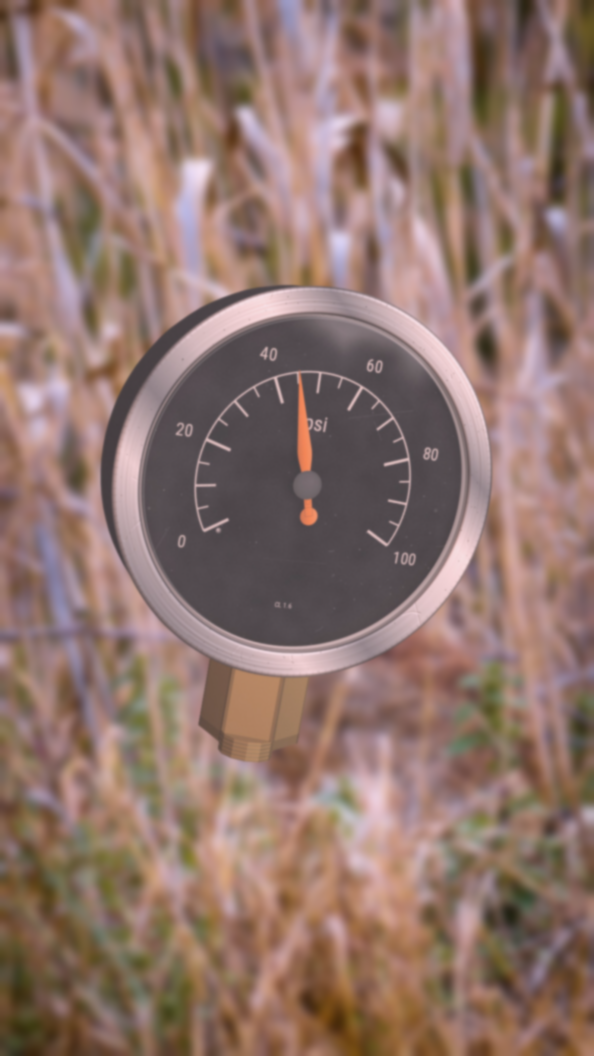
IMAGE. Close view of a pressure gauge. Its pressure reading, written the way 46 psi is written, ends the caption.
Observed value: 45 psi
